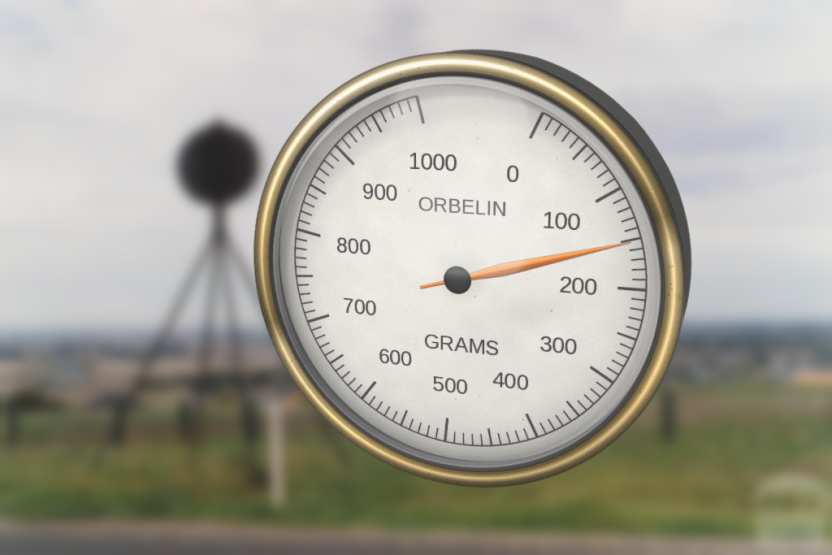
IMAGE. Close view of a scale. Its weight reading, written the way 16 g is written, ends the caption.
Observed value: 150 g
